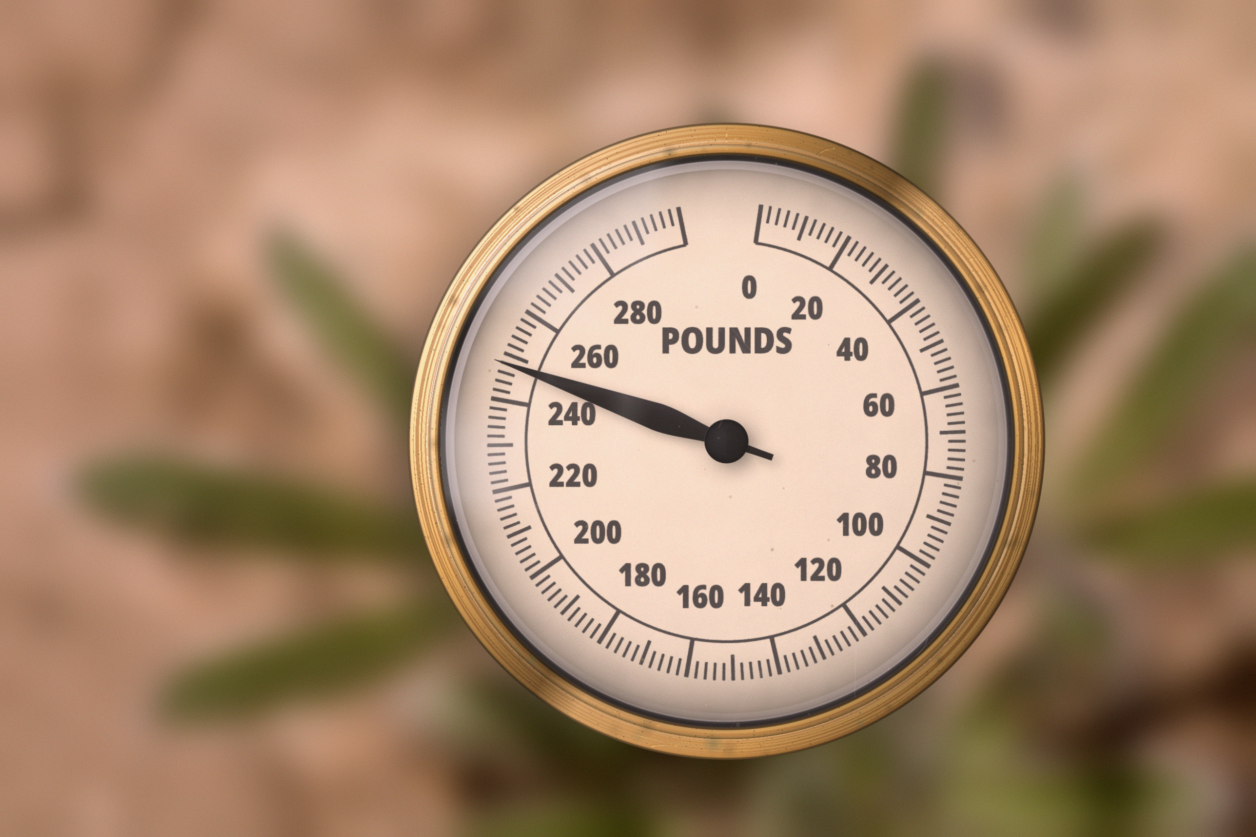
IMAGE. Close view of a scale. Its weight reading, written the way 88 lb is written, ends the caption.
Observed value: 248 lb
